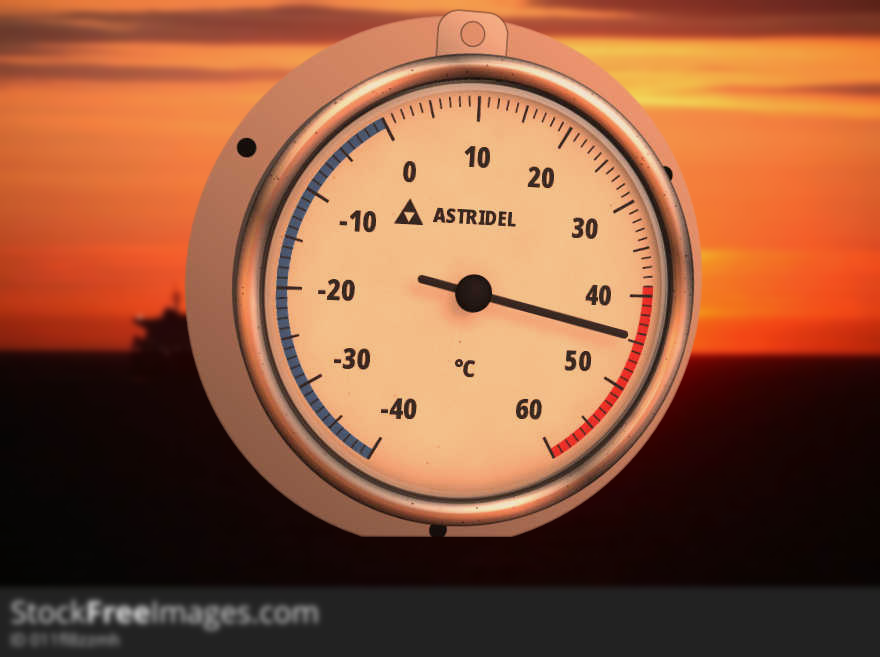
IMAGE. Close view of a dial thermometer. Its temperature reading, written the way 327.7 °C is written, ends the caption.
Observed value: 44.5 °C
